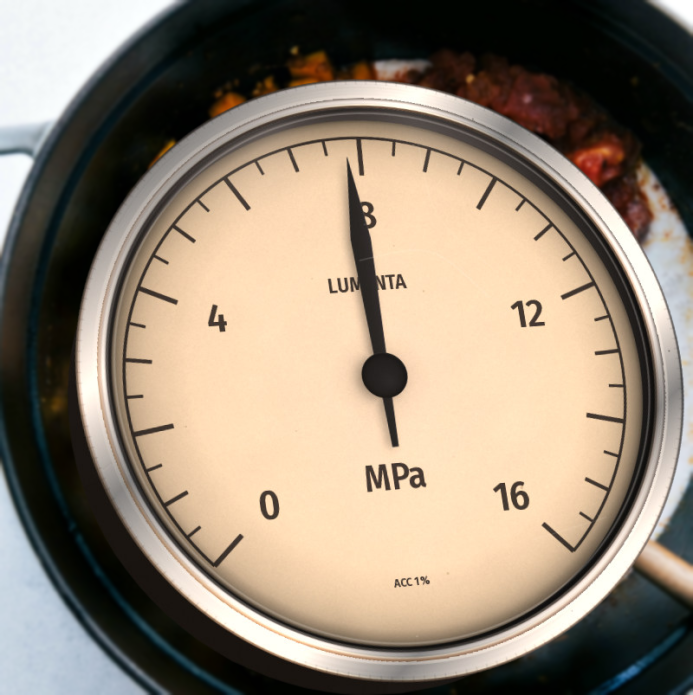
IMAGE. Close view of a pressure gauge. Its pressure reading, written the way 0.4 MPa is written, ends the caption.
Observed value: 7.75 MPa
